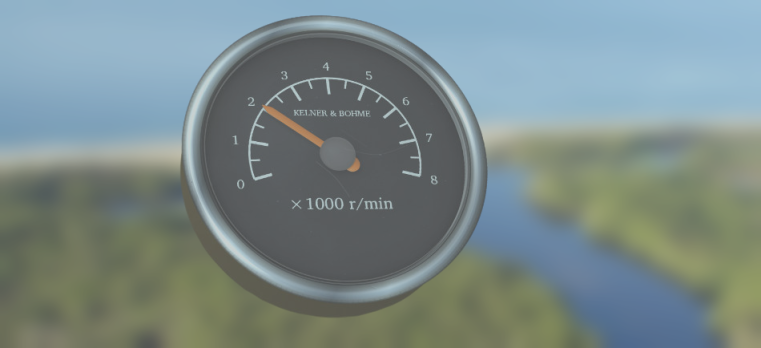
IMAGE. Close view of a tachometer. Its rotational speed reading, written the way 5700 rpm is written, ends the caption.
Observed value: 2000 rpm
